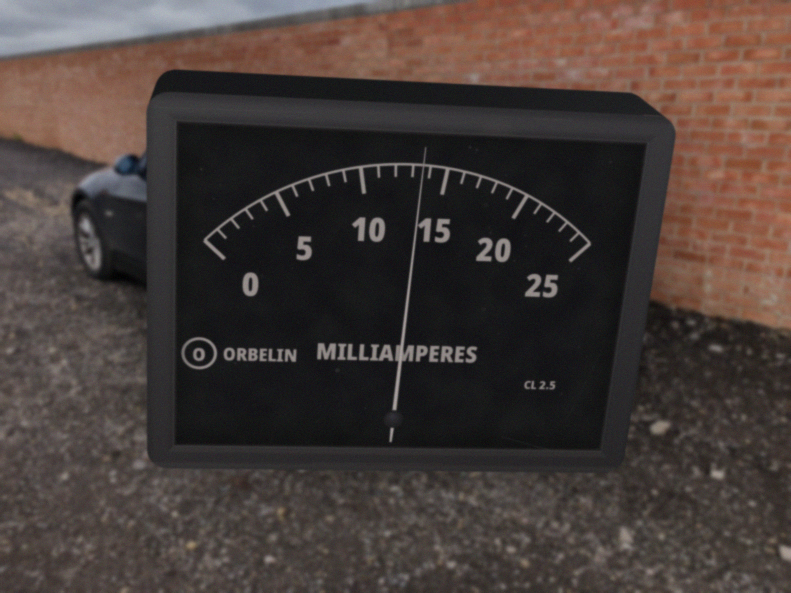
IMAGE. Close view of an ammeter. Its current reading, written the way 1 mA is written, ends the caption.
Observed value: 13.5 mA
